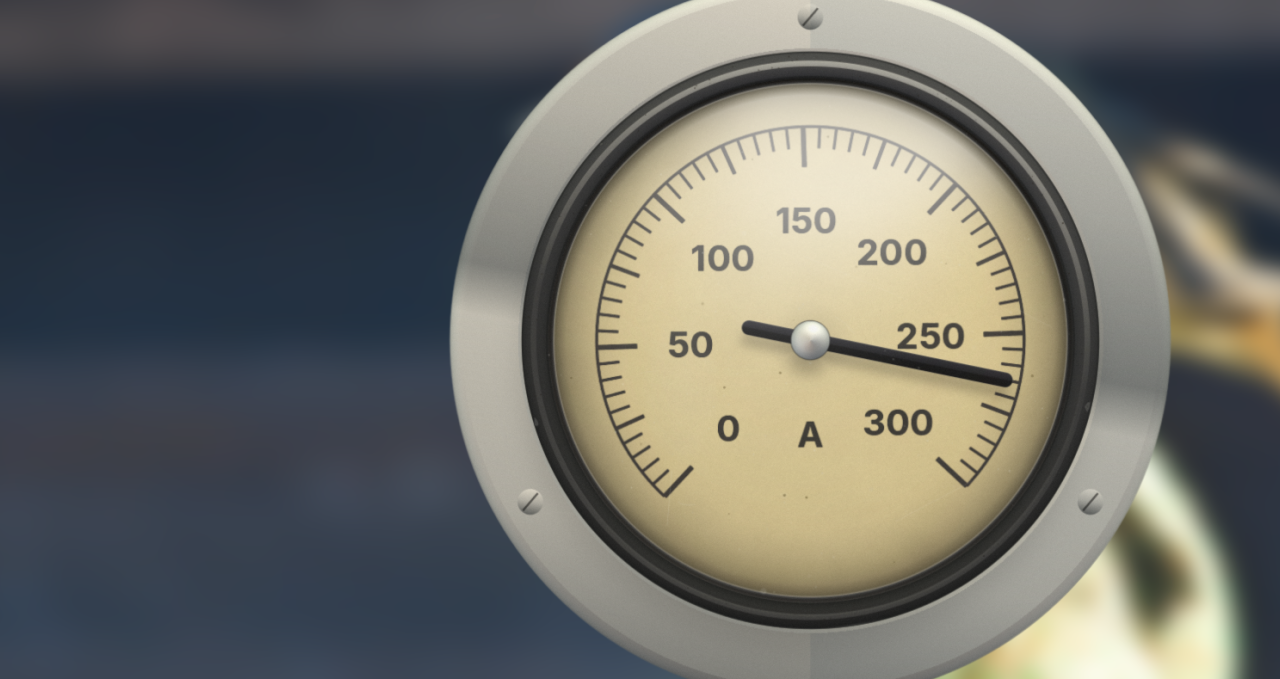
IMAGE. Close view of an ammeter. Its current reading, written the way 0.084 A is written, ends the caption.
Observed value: 265 A
